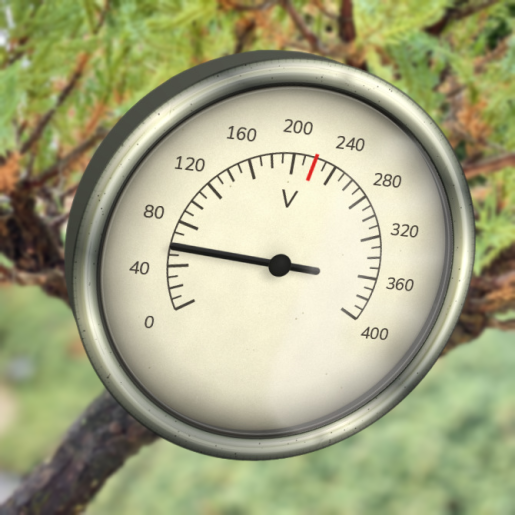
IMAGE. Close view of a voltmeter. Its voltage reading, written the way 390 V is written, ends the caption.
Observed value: 60 V
